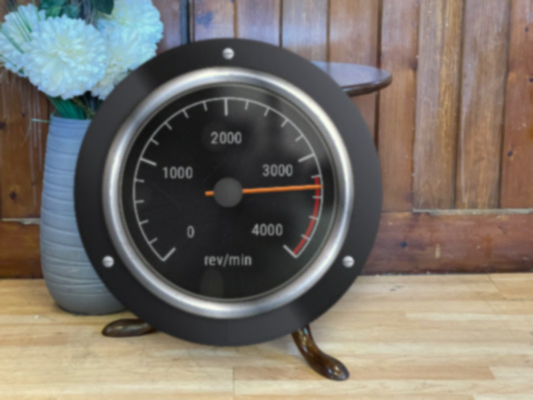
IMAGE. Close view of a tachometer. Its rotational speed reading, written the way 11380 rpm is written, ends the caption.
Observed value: 3300 rpm
